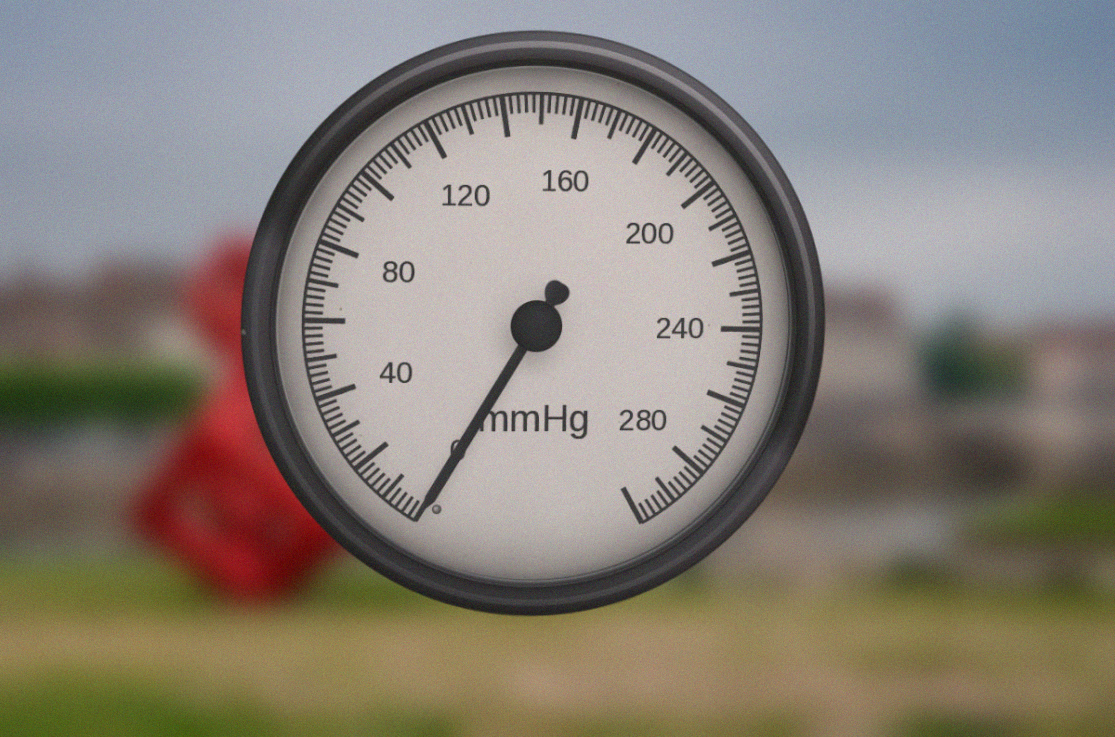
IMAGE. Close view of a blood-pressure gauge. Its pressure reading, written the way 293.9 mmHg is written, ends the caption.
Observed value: 0 mmHg
